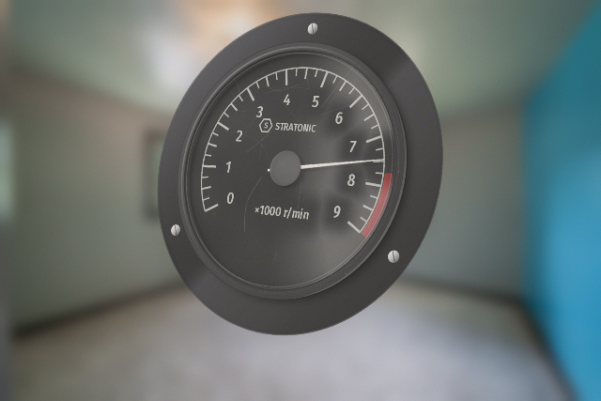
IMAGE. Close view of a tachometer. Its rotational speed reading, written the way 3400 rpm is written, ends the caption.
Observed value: 7500 rpm
